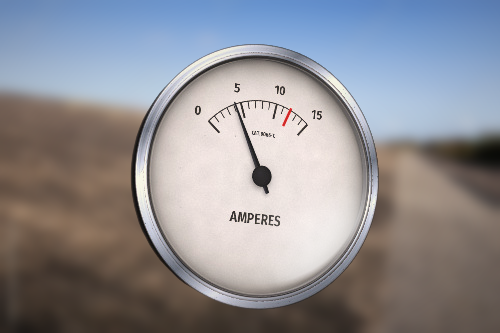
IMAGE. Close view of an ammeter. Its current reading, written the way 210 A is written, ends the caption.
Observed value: 4 A
